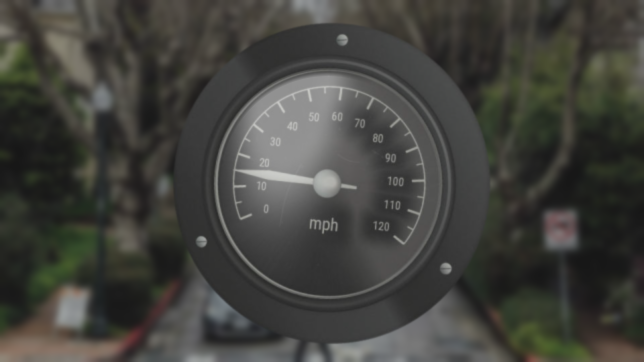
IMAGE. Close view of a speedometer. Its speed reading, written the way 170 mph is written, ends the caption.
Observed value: 15 mph
